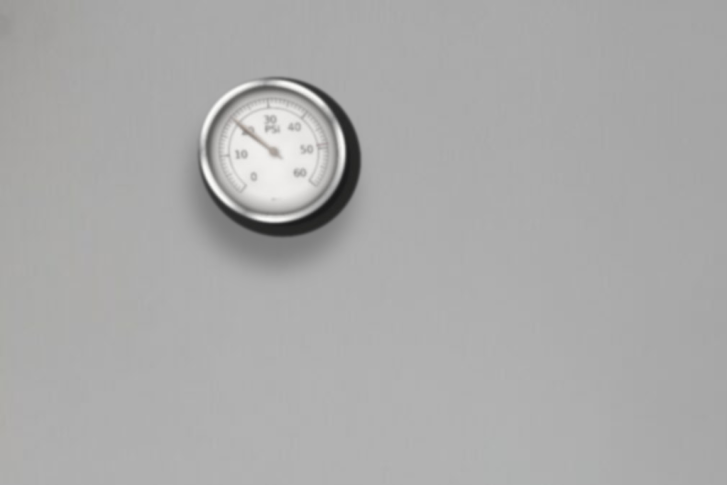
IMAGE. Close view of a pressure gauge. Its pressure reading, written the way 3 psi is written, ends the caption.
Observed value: 20 psi
